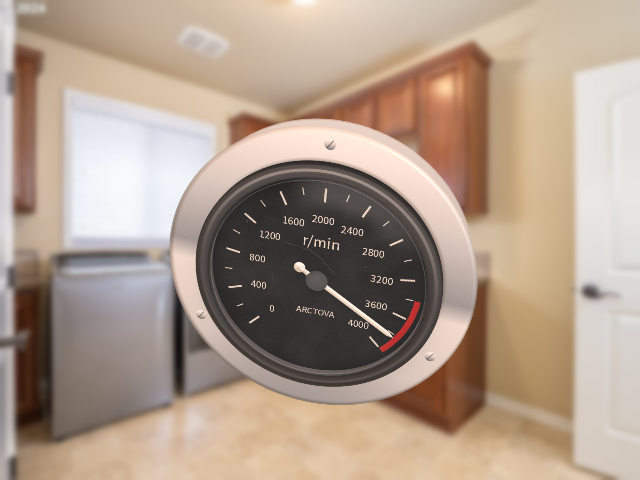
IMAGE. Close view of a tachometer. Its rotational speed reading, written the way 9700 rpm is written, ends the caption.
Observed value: 3800 rpm
